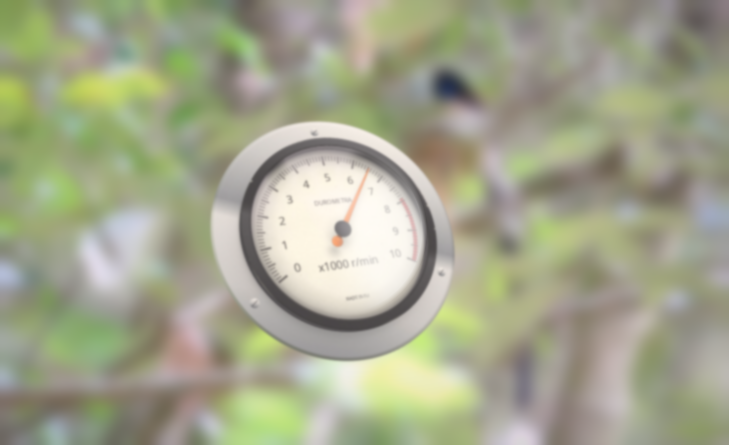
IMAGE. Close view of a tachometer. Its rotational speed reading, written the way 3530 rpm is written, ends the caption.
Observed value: 6500 rpm
